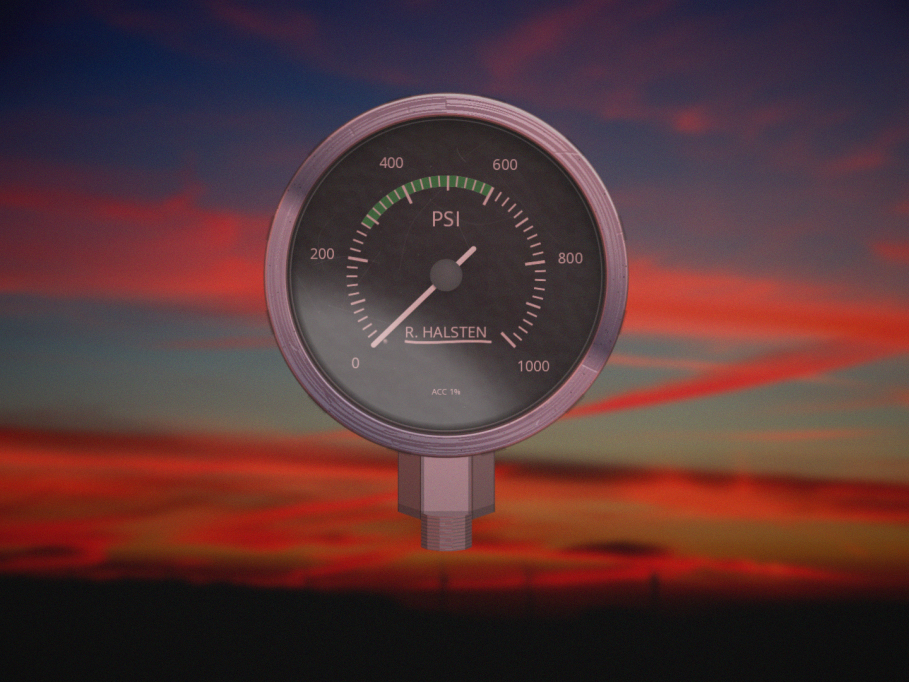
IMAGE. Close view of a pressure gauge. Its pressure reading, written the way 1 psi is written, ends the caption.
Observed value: 0 psi
